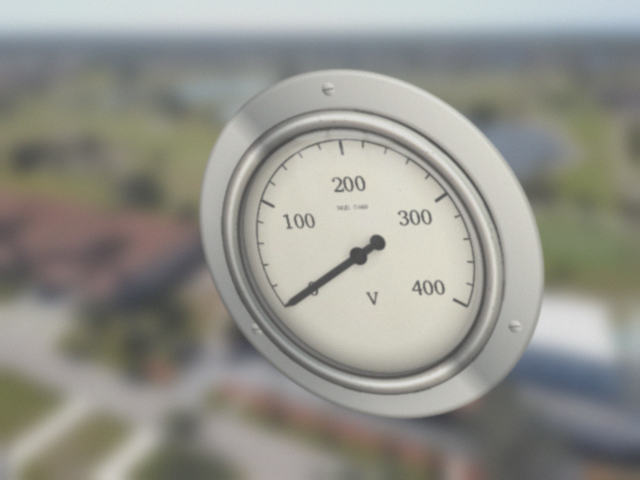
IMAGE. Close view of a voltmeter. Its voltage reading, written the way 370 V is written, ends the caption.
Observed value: 0 V
